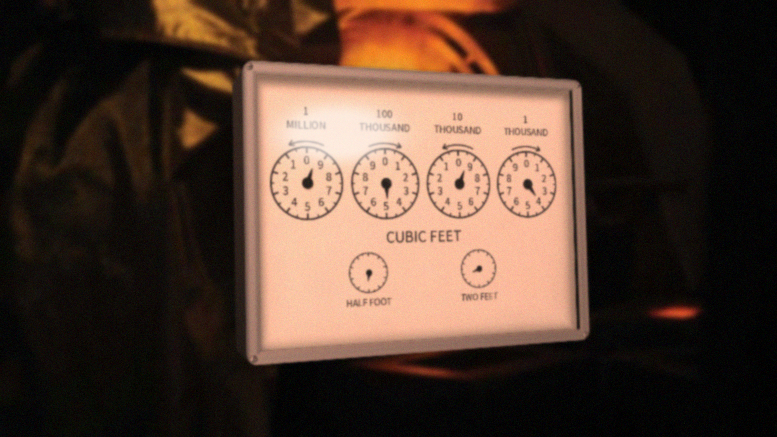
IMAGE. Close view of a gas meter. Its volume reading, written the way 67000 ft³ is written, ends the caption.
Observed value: 949400 ft³
